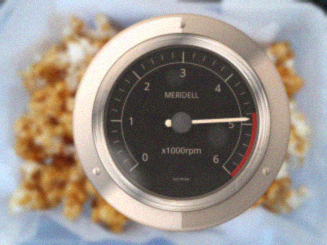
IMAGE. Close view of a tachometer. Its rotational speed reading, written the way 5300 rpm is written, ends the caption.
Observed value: 4900 rpm
